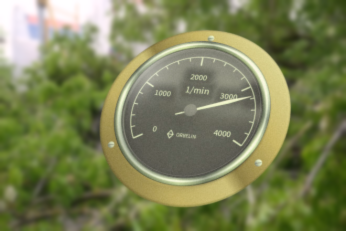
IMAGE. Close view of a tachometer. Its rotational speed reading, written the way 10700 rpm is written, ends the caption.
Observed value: 3200 rpm
